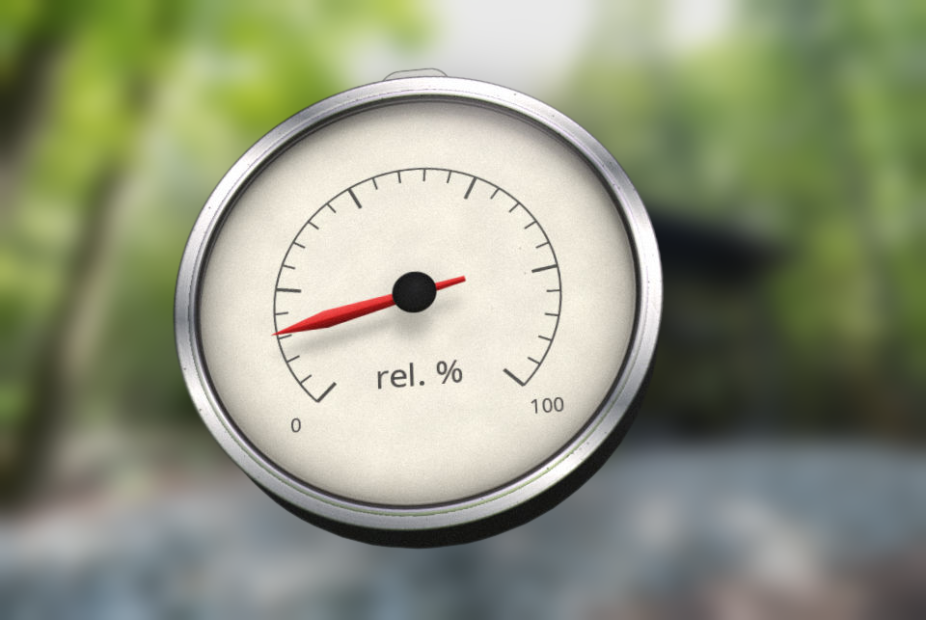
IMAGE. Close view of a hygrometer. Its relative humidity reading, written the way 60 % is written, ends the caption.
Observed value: 12 %
